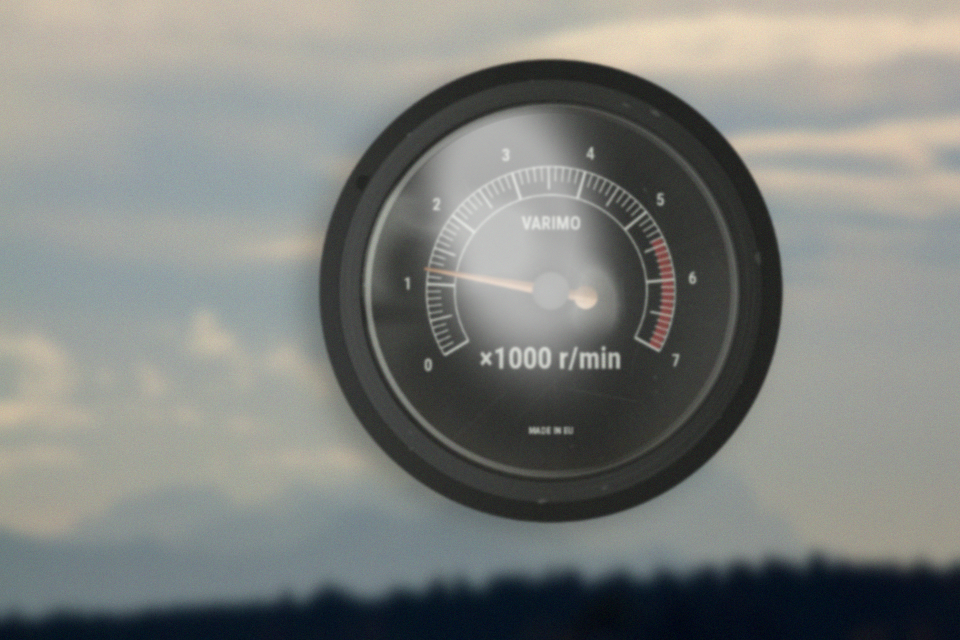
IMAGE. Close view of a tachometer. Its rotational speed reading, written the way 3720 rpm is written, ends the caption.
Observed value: 1200 rpm
